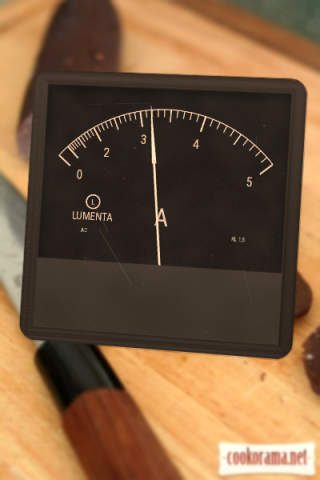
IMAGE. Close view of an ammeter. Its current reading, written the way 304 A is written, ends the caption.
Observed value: 3.2 A
